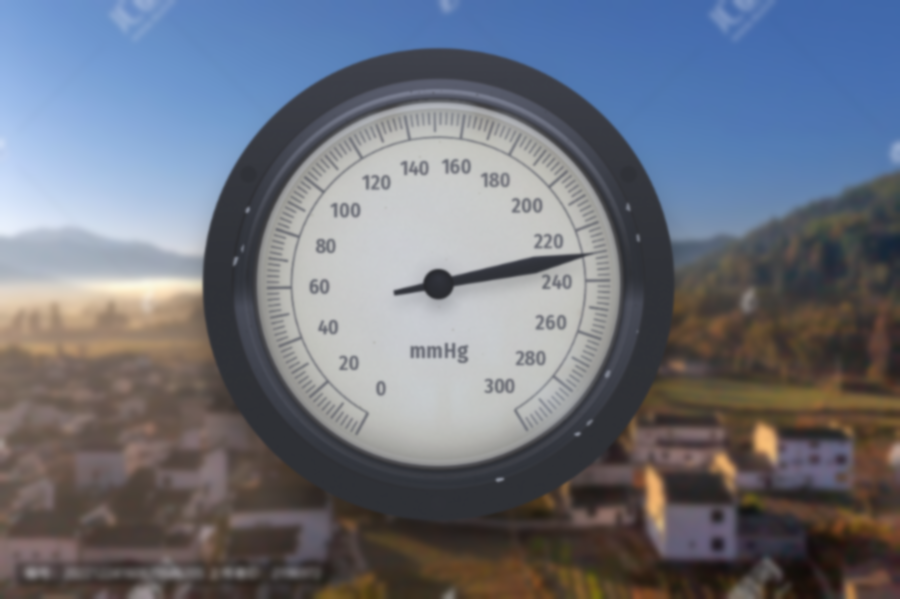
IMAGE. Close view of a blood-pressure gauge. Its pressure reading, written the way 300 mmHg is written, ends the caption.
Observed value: 230 mmHg
